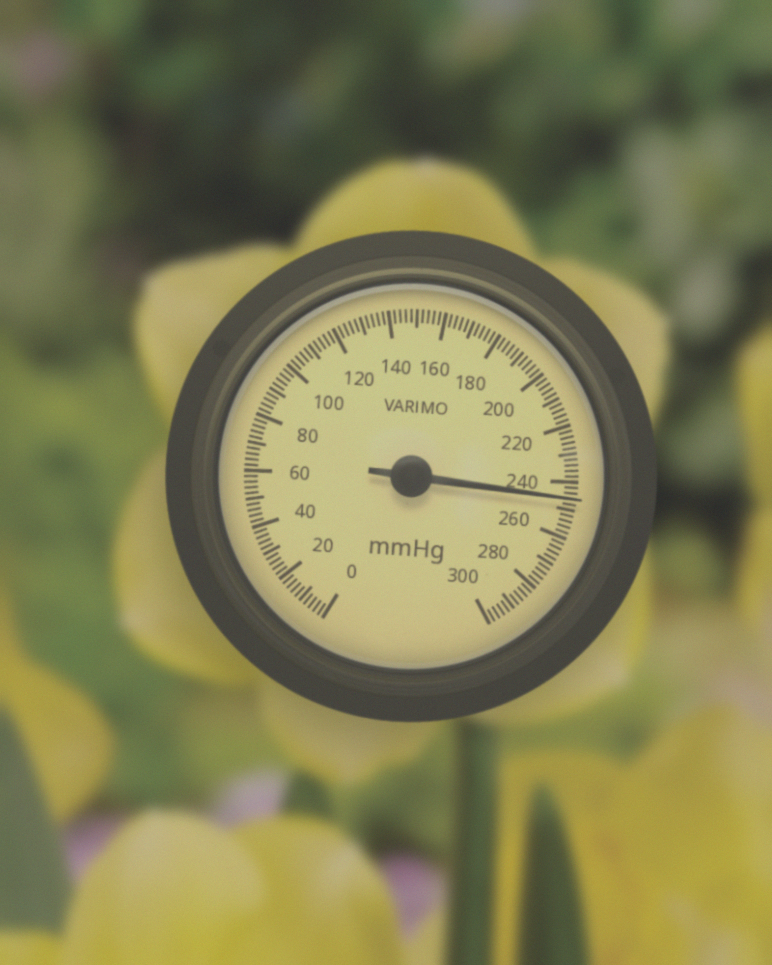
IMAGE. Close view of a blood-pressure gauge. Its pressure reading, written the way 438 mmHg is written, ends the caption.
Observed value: 246 mmHg
